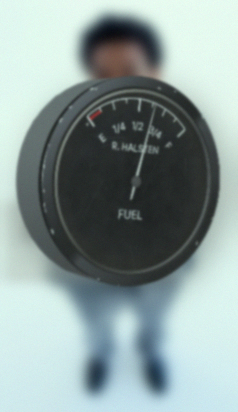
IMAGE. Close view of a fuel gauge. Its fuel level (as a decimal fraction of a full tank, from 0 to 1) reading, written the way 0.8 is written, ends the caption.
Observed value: 0.625
